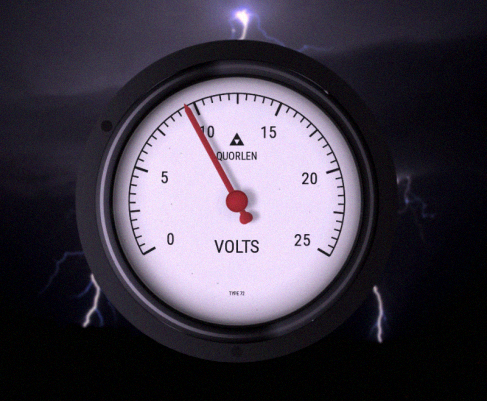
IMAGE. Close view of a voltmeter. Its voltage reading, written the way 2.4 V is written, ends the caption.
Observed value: 9.5 V
